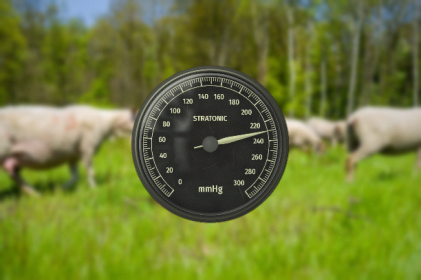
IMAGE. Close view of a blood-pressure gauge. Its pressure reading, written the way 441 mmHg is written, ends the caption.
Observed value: 230 mmHg
